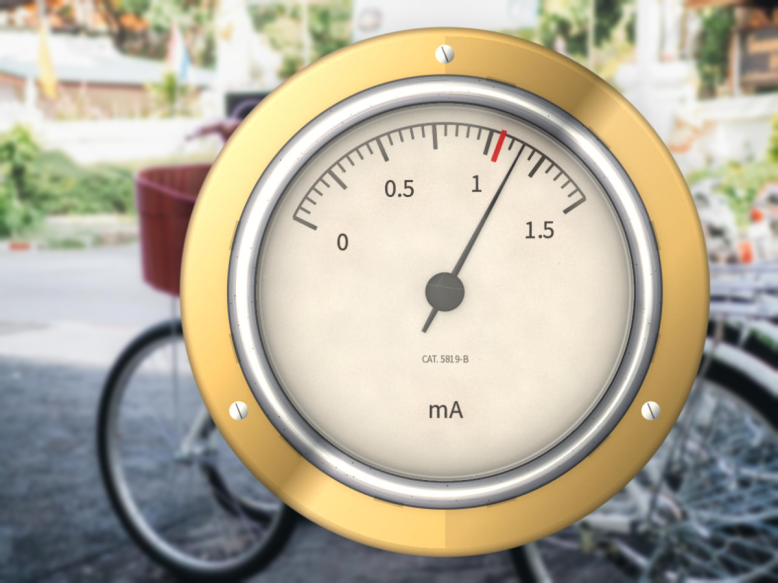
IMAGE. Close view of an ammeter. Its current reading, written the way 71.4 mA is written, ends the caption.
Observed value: 1.15 mA
